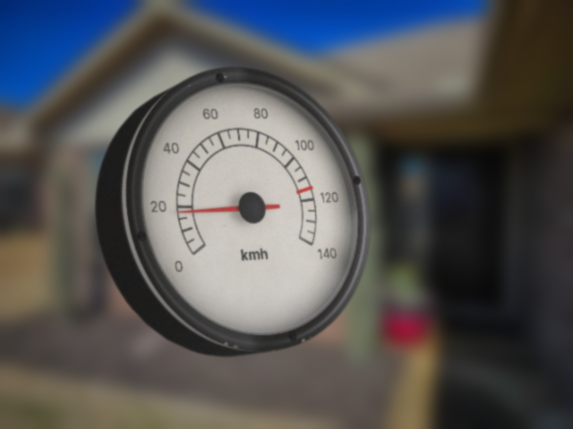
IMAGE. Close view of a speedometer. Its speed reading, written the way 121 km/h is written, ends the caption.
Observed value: 17.5 km/h
